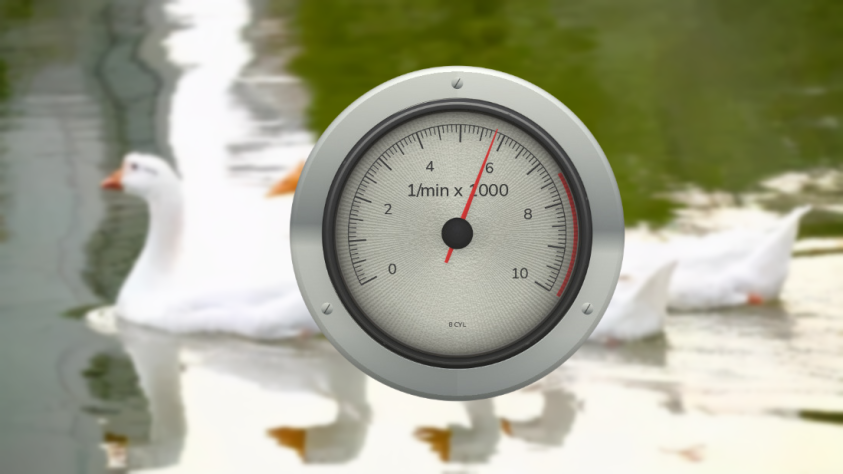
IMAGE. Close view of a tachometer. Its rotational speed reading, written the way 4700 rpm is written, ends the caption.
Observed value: 5800 rpm
